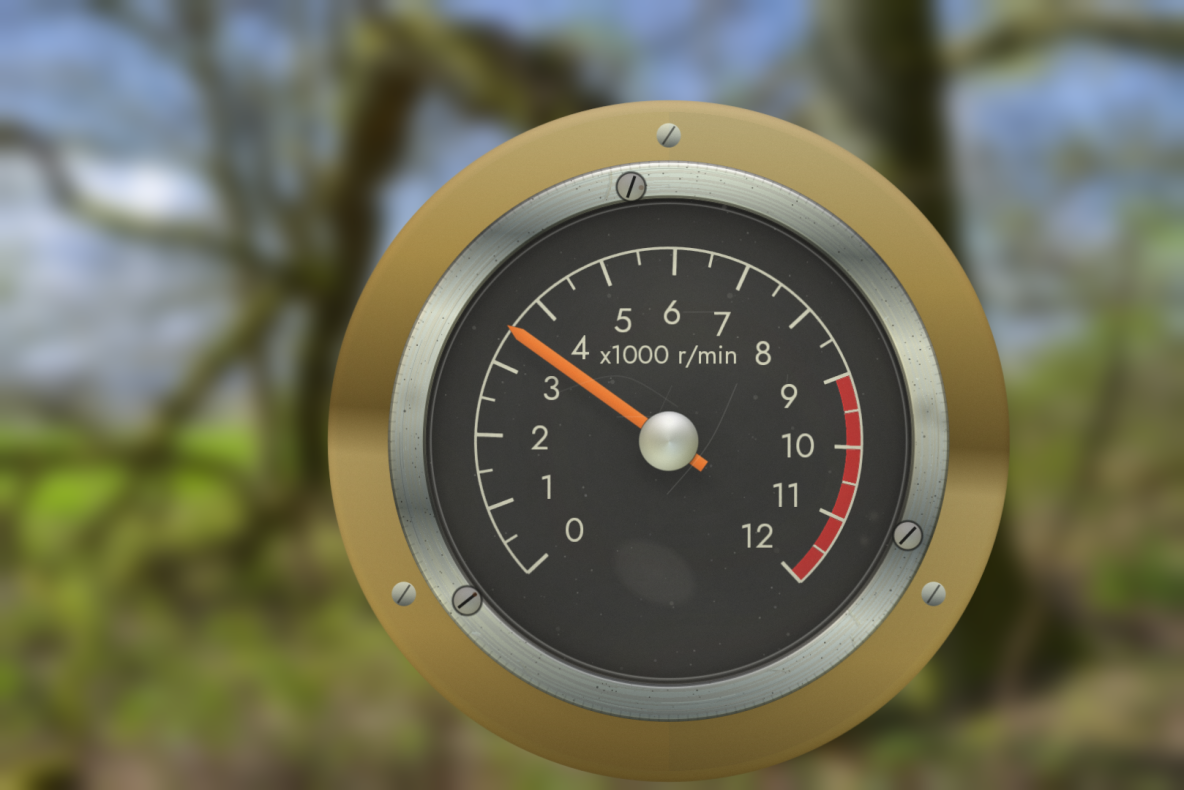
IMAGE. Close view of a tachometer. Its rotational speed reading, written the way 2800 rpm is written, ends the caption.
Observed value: 3500 rpm
